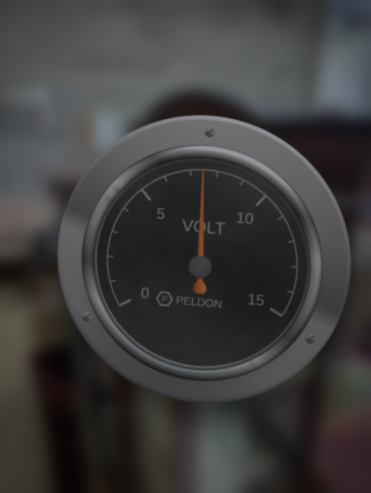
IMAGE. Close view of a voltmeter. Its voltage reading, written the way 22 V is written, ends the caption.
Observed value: 7.5 V
